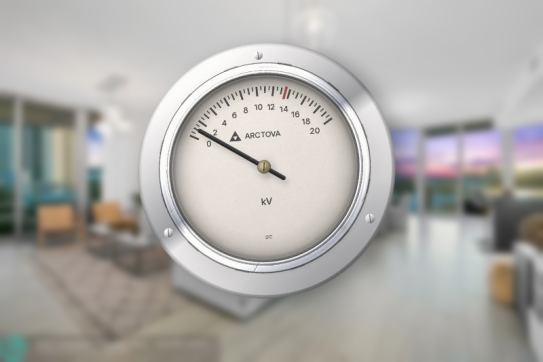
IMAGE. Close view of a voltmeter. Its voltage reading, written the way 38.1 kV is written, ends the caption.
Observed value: 1 kV
